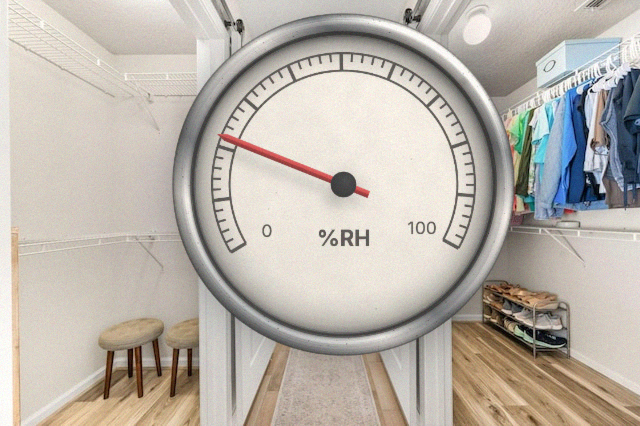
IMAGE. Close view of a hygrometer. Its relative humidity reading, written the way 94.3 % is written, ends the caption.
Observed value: 22 %
